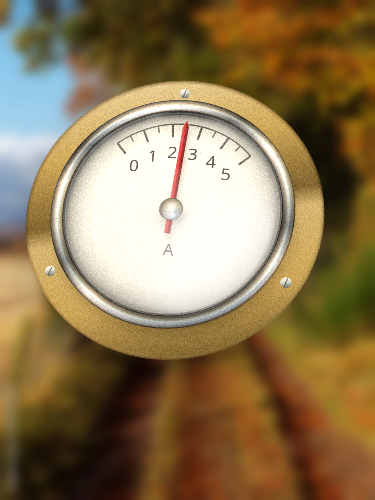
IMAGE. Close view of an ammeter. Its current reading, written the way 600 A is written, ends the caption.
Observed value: 2.5 A
